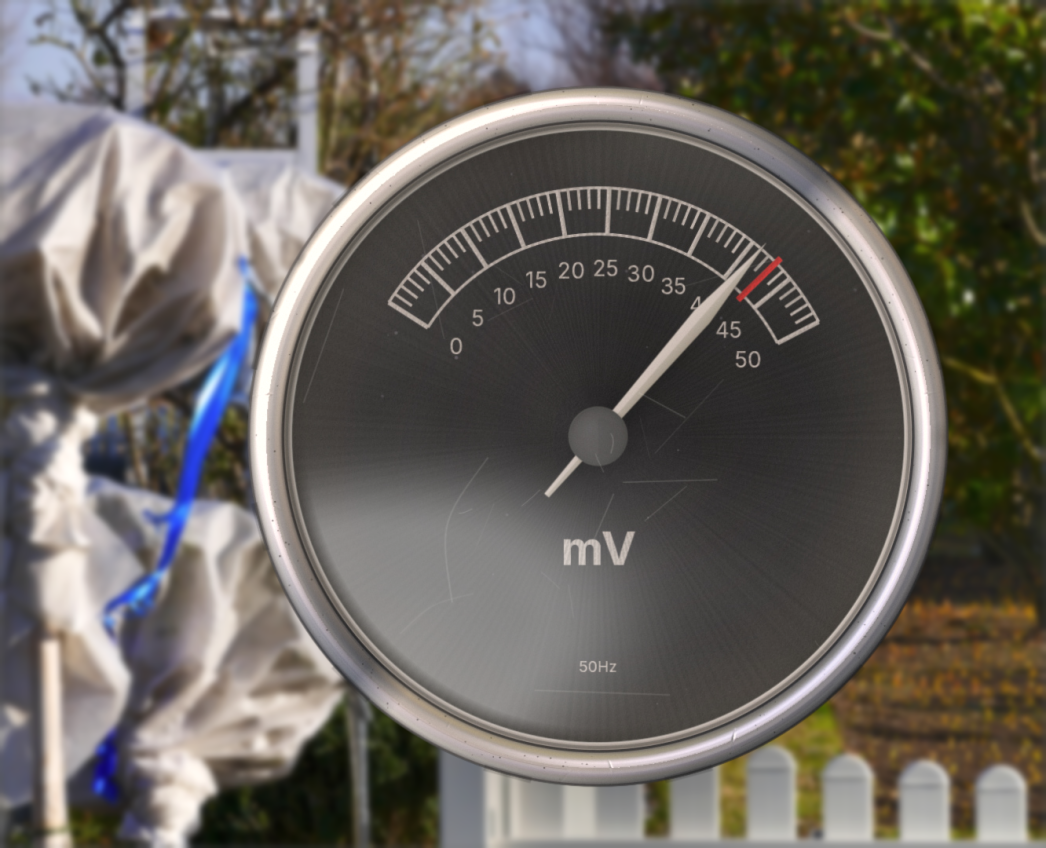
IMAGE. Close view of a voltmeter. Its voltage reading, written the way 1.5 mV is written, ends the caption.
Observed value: 41 mV
